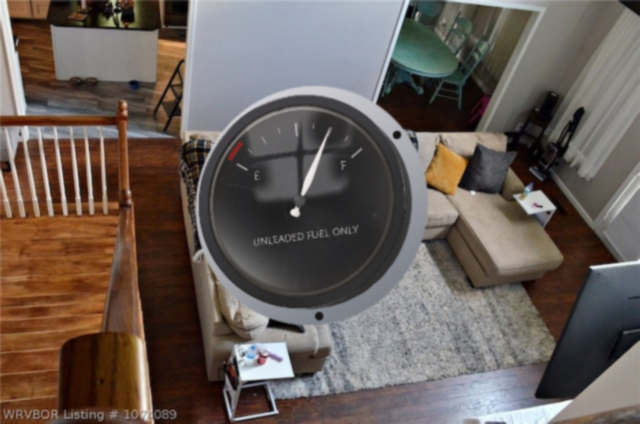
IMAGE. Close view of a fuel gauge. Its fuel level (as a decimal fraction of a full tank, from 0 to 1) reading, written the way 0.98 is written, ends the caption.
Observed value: 0.75
